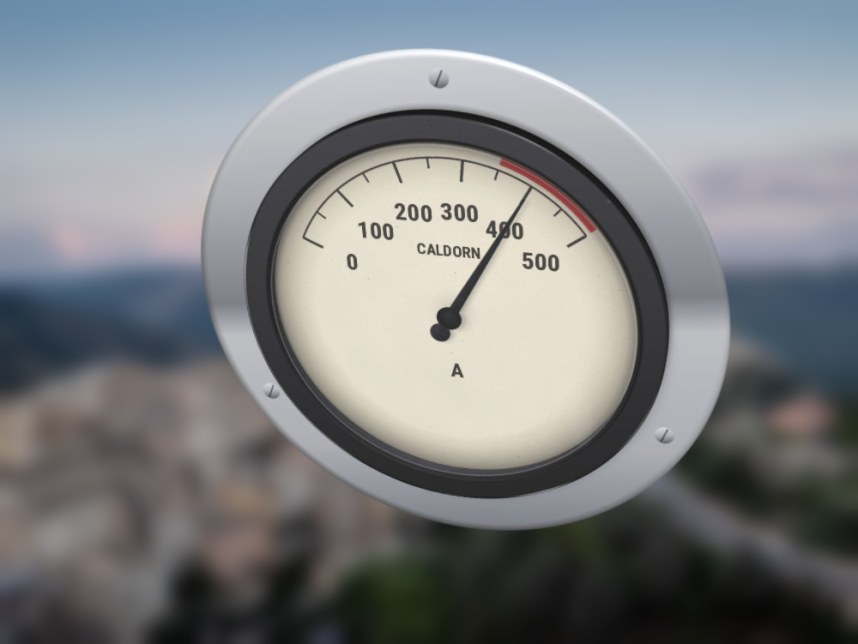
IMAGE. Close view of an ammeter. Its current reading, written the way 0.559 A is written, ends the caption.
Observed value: 400 A
